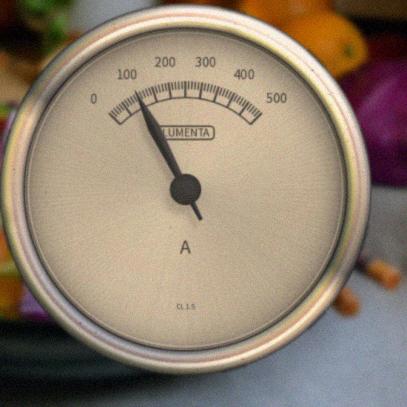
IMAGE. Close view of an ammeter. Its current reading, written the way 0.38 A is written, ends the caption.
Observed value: 100 A
